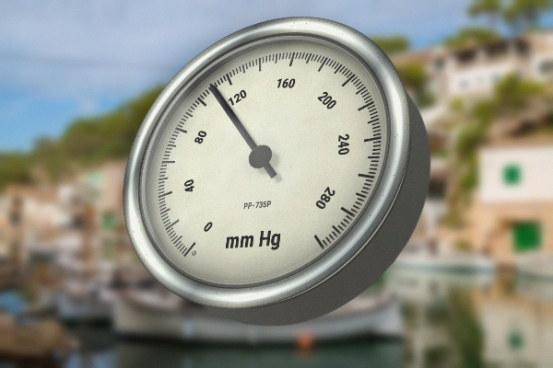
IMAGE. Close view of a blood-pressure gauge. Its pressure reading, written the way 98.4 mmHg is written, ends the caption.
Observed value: 110 mmHg
